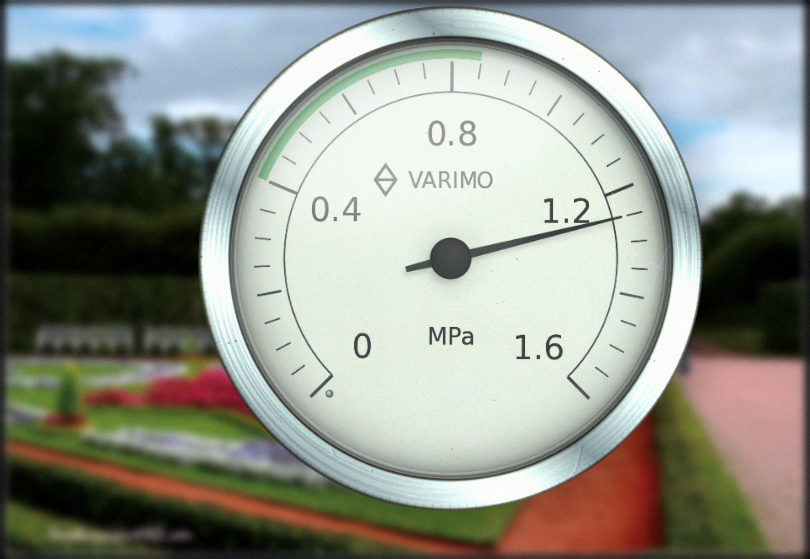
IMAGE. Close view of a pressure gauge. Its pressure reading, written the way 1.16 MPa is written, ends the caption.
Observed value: 1.25 MPa
